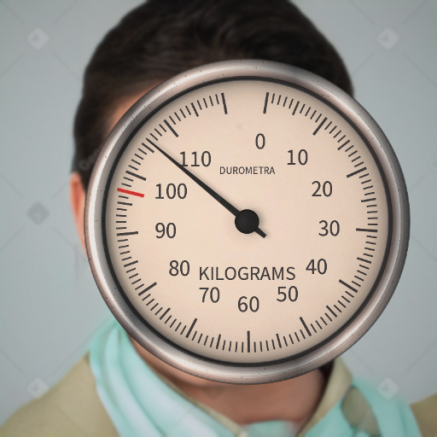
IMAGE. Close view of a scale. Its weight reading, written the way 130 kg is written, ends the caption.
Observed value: 106 kg
